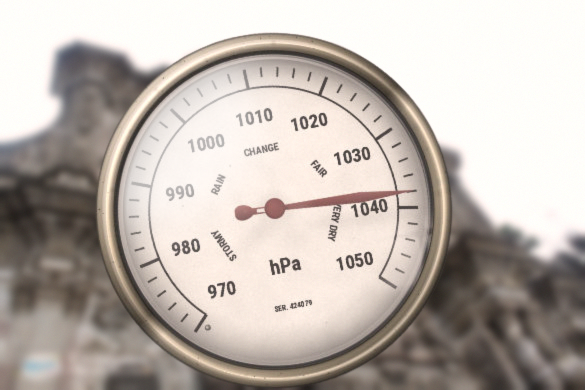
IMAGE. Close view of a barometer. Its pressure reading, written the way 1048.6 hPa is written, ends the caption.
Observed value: 1038 hPa
